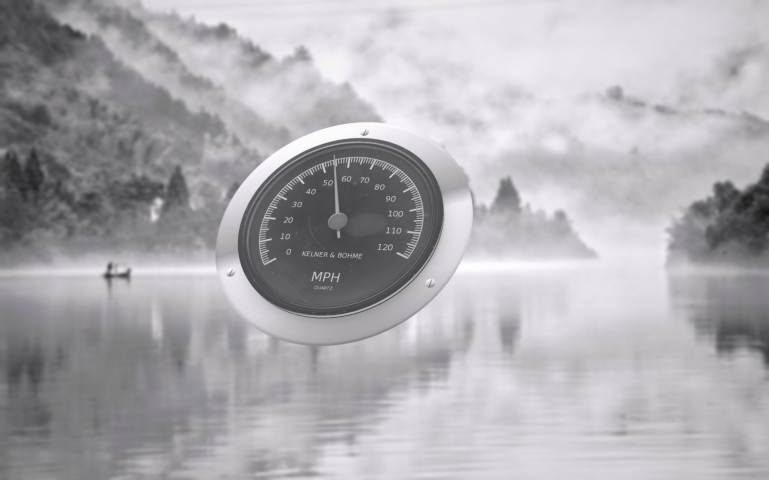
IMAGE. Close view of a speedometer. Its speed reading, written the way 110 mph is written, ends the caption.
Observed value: 55 mph
